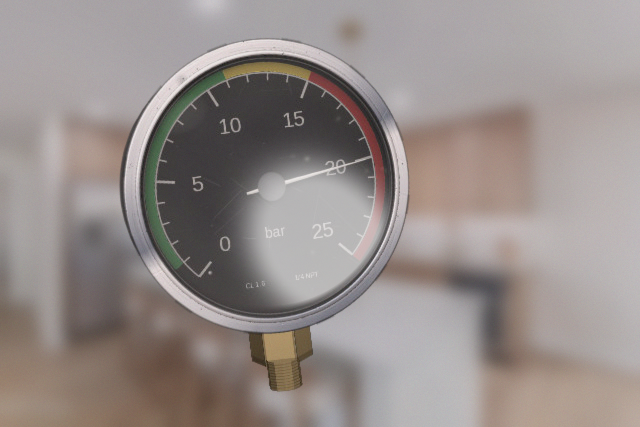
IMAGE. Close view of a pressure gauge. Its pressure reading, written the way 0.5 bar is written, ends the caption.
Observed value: 20 bar
